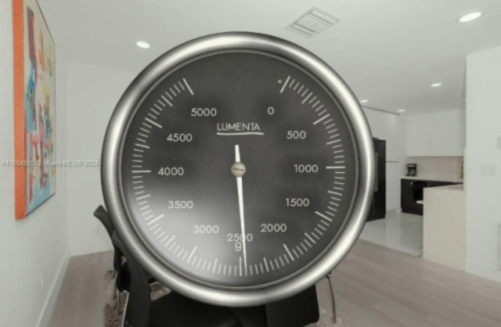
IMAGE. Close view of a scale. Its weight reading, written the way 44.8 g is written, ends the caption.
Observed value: 2450 g
